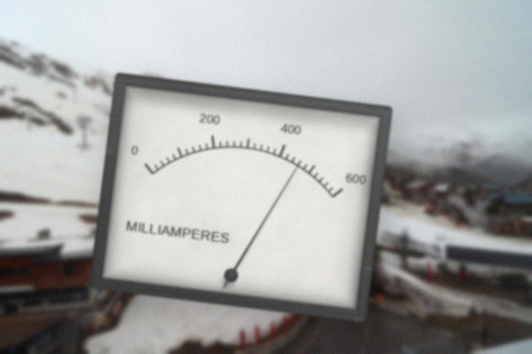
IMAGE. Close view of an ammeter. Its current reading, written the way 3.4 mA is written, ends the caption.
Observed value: 460 mA
